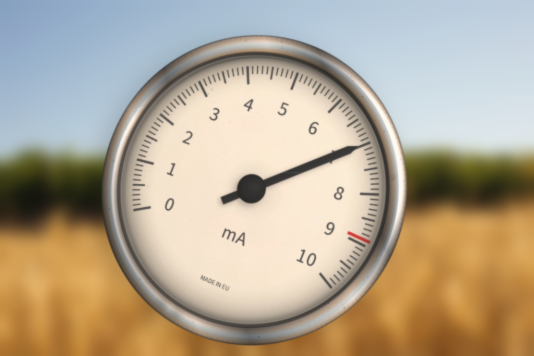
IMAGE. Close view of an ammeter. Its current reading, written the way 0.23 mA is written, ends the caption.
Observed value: 7 mA
